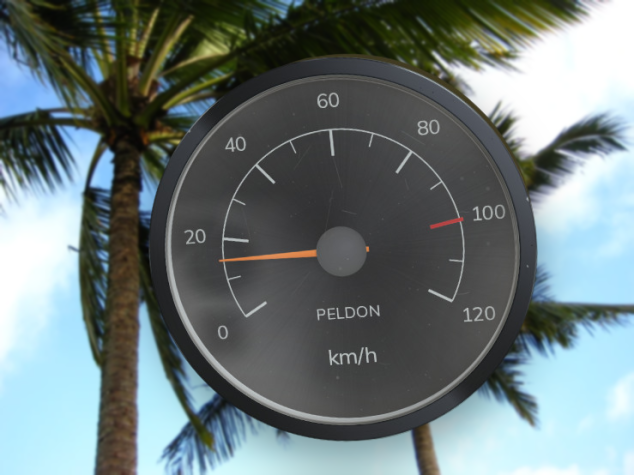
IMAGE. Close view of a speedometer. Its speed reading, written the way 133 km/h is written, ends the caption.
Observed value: 15 km/h
